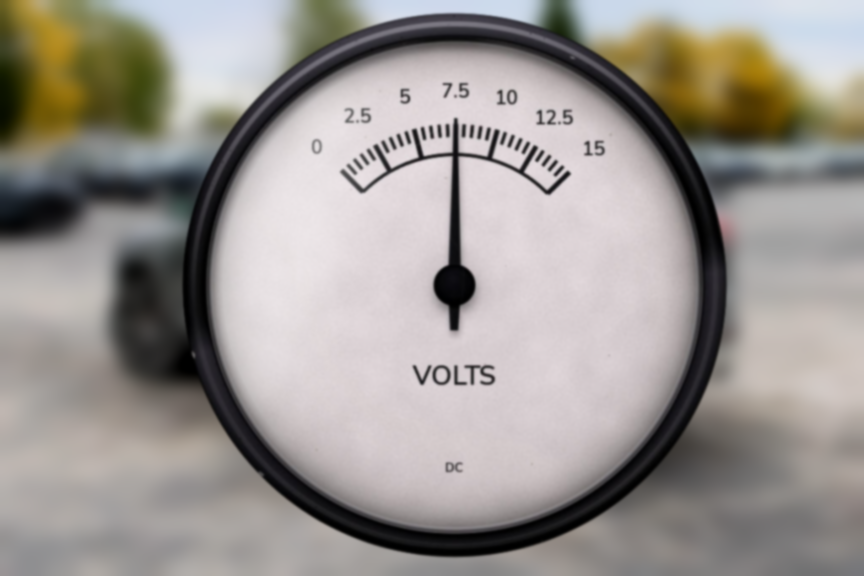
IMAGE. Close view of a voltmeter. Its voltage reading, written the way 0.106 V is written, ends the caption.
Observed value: 7.5 V
